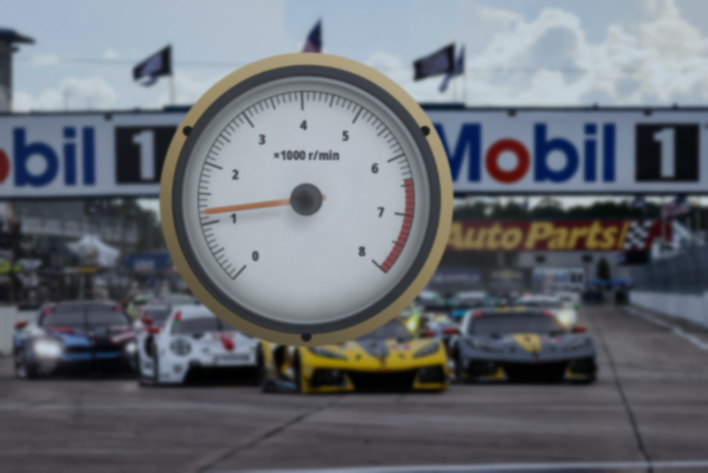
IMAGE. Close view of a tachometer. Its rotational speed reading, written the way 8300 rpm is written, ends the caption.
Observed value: 1200 rpm
